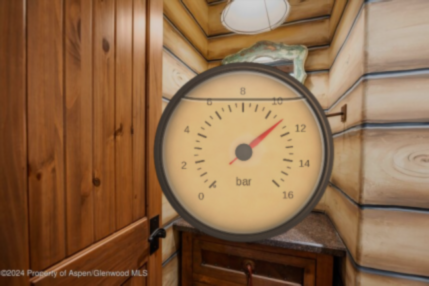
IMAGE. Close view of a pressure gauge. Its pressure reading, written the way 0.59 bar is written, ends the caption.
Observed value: 11 bar
